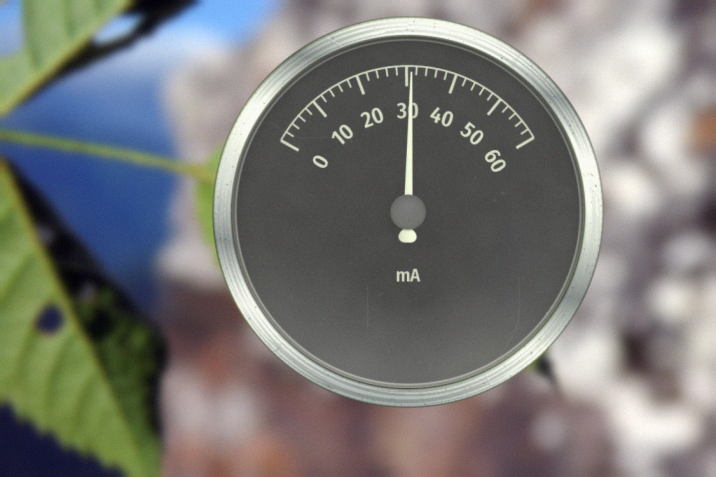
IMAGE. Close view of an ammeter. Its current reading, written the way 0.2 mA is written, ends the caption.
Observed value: 31 mA
